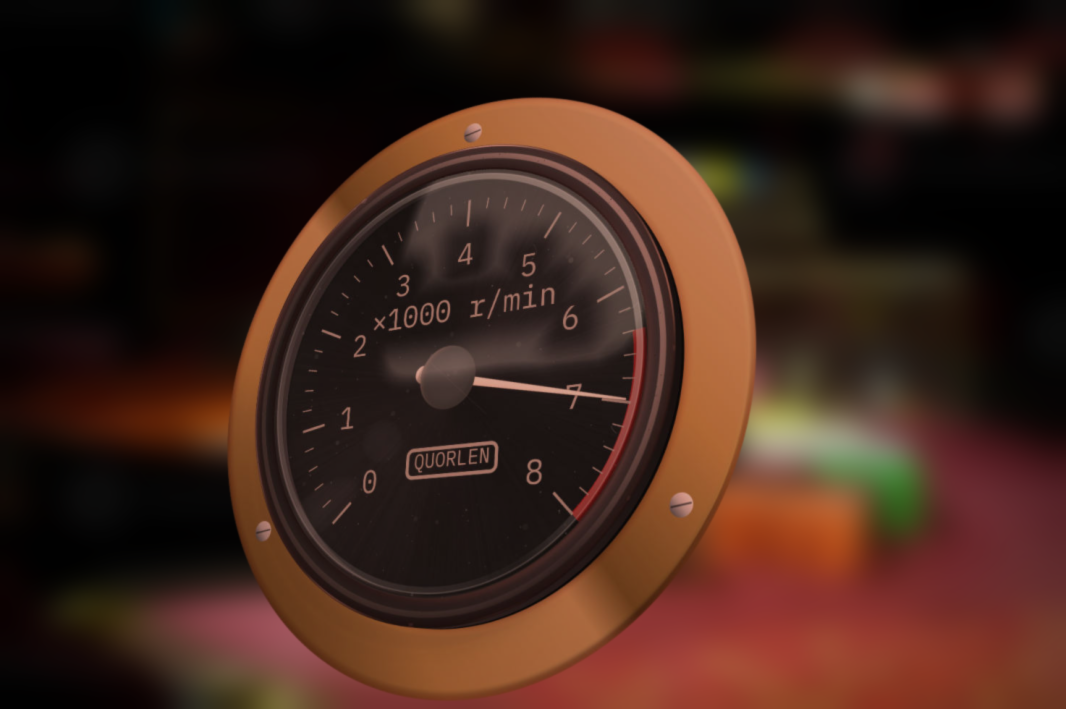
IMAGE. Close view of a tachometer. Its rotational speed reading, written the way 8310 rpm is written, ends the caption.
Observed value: 7000 rpm
